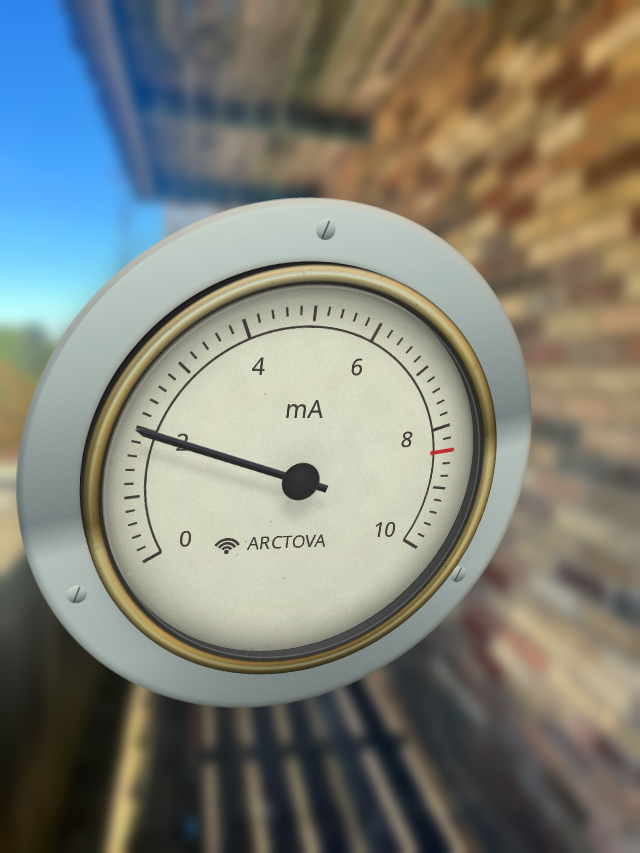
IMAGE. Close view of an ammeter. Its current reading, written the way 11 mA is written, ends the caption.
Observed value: 2 mA
